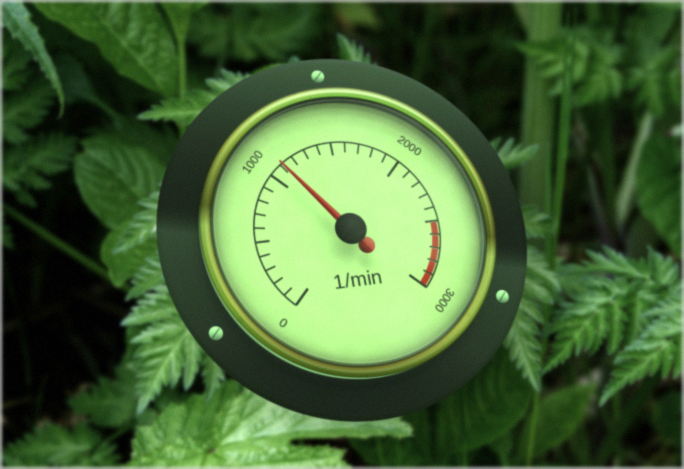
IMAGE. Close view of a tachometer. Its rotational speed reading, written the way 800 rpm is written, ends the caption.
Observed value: 1100 rpm
